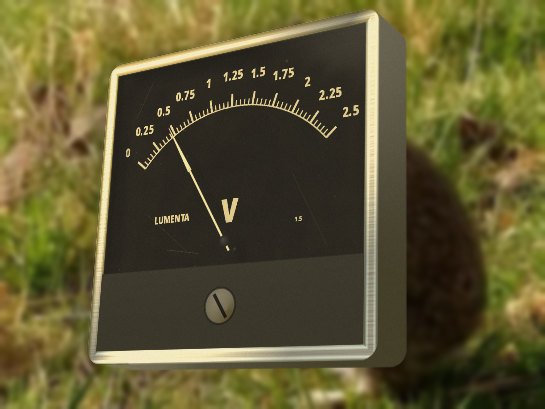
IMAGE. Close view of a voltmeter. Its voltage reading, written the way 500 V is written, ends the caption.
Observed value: 0.5 V
